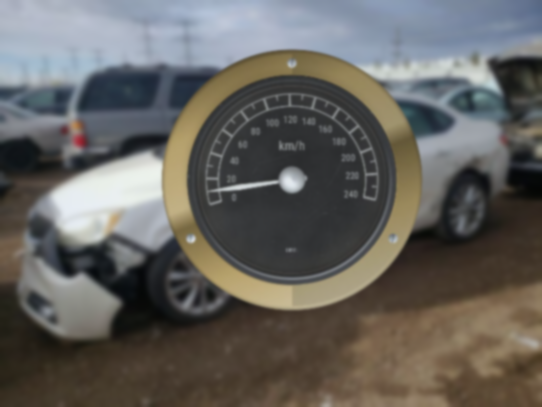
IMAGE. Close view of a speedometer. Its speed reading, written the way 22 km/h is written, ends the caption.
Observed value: 10 km/h
